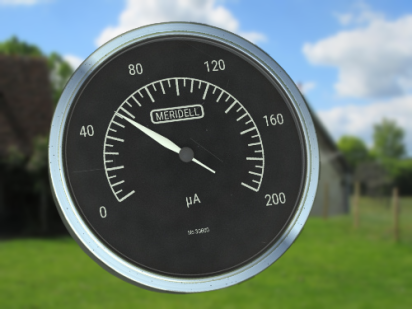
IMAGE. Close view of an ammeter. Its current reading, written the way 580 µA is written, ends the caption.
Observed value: 55 µA
